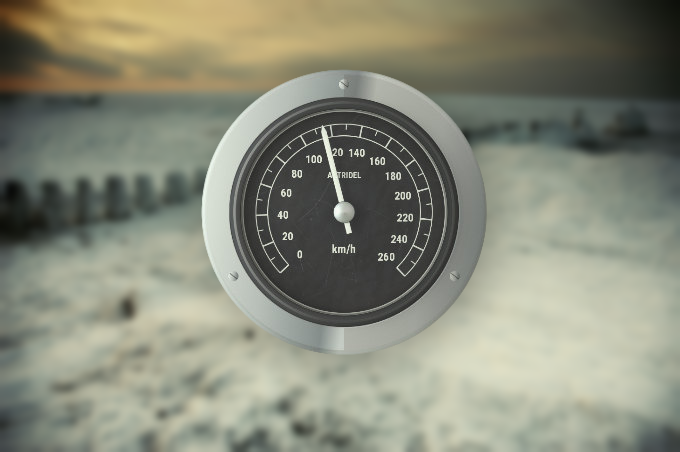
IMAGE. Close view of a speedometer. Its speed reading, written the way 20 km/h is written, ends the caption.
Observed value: 115 km/h
